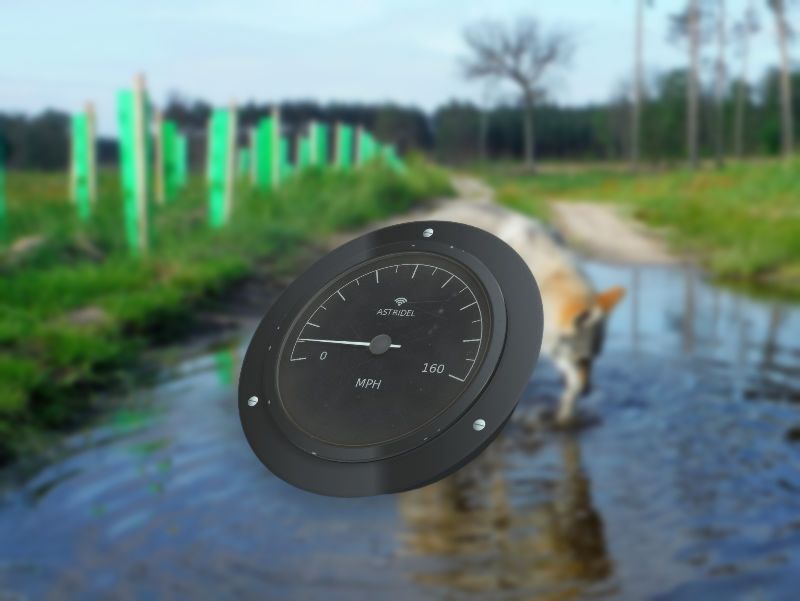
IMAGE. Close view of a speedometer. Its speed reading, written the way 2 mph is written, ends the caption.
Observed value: 10 mph
